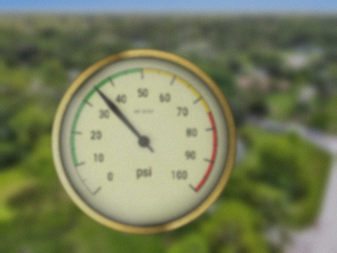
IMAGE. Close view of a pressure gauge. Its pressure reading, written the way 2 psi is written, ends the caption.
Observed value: 35 psi
